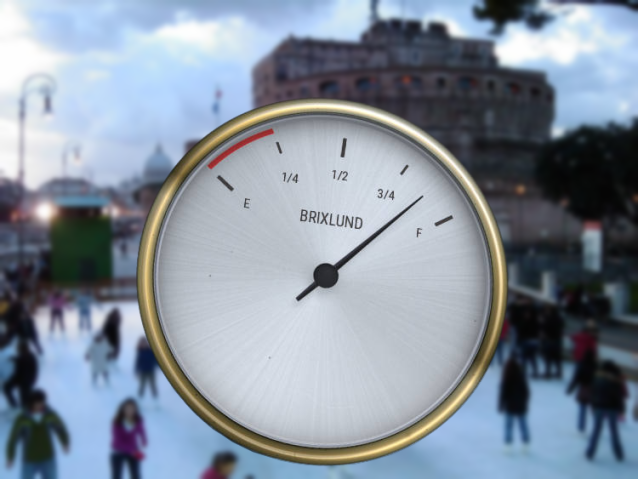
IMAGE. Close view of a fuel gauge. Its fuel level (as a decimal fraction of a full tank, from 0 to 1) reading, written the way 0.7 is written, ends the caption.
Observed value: 0.875
